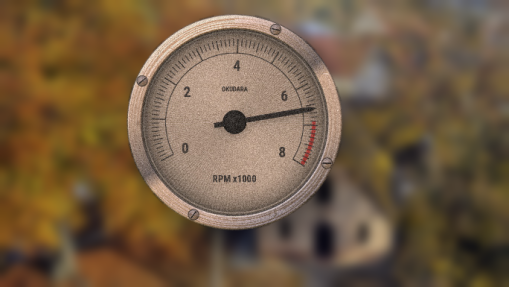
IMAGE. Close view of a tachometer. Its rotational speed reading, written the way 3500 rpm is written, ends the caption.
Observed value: 6600 rpm
